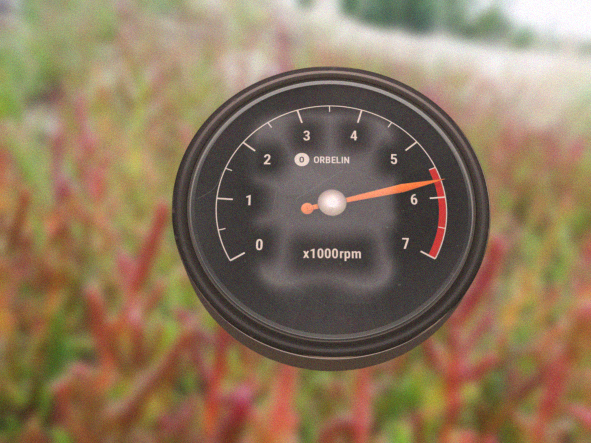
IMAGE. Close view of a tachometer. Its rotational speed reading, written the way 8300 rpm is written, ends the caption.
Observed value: 5750 rpm
